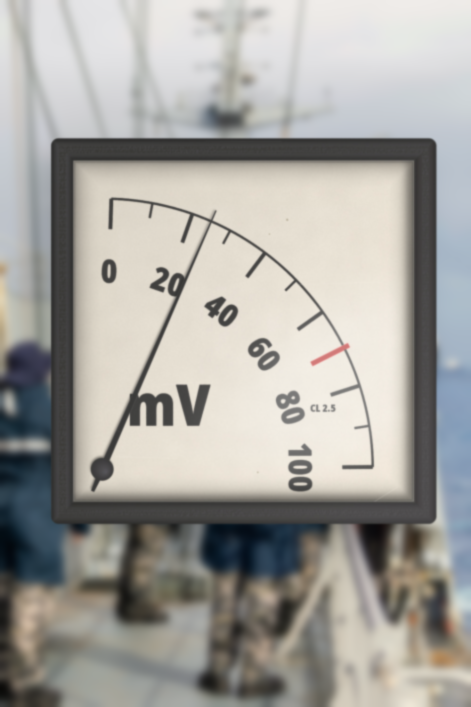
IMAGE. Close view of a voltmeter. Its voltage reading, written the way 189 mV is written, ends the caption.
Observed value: 25 mV
